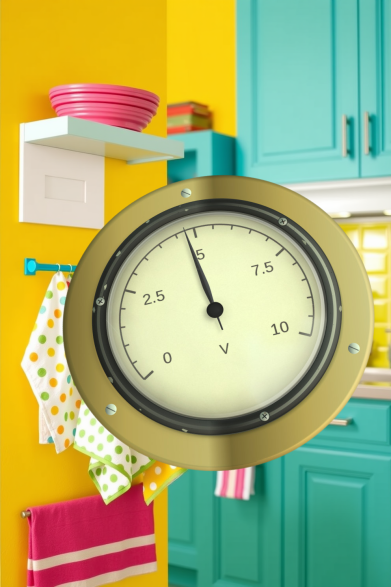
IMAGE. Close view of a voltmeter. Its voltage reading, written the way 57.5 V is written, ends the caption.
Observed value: 4.75 V
